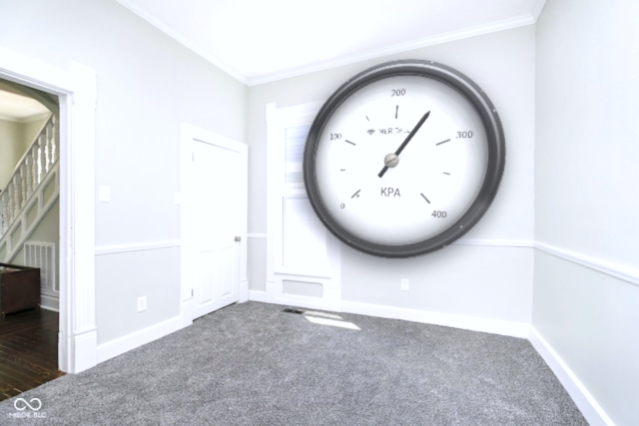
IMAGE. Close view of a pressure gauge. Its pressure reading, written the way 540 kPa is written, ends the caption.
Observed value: 250 kPa
